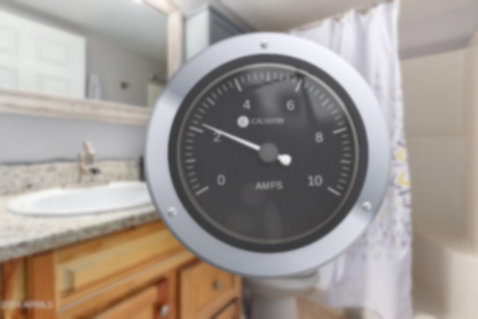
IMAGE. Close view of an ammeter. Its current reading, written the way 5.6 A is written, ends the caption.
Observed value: 2.2 A
